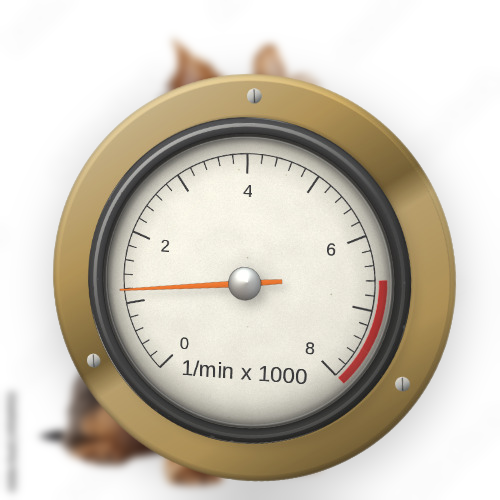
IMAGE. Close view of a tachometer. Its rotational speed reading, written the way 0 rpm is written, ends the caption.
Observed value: 1200 rpm
